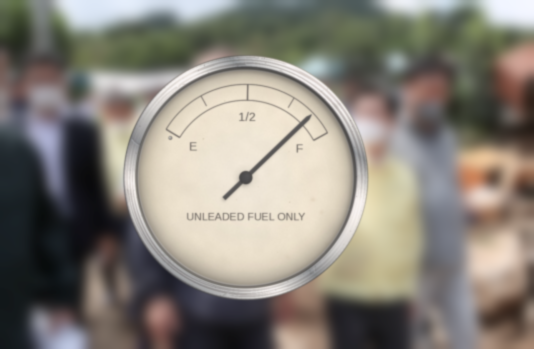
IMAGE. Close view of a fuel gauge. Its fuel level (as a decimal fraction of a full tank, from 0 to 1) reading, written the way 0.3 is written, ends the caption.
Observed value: 0.875
